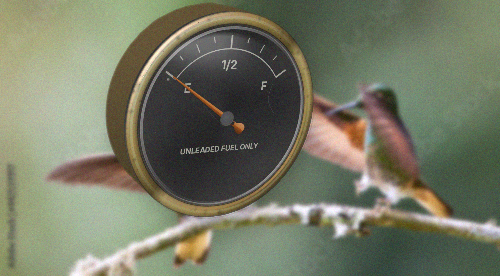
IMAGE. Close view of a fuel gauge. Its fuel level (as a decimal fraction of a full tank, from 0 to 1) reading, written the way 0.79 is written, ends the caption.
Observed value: 0
